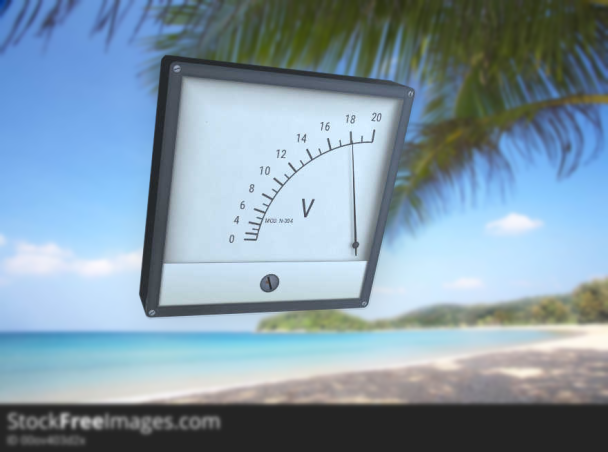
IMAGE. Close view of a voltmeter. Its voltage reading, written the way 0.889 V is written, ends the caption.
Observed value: 18 V
